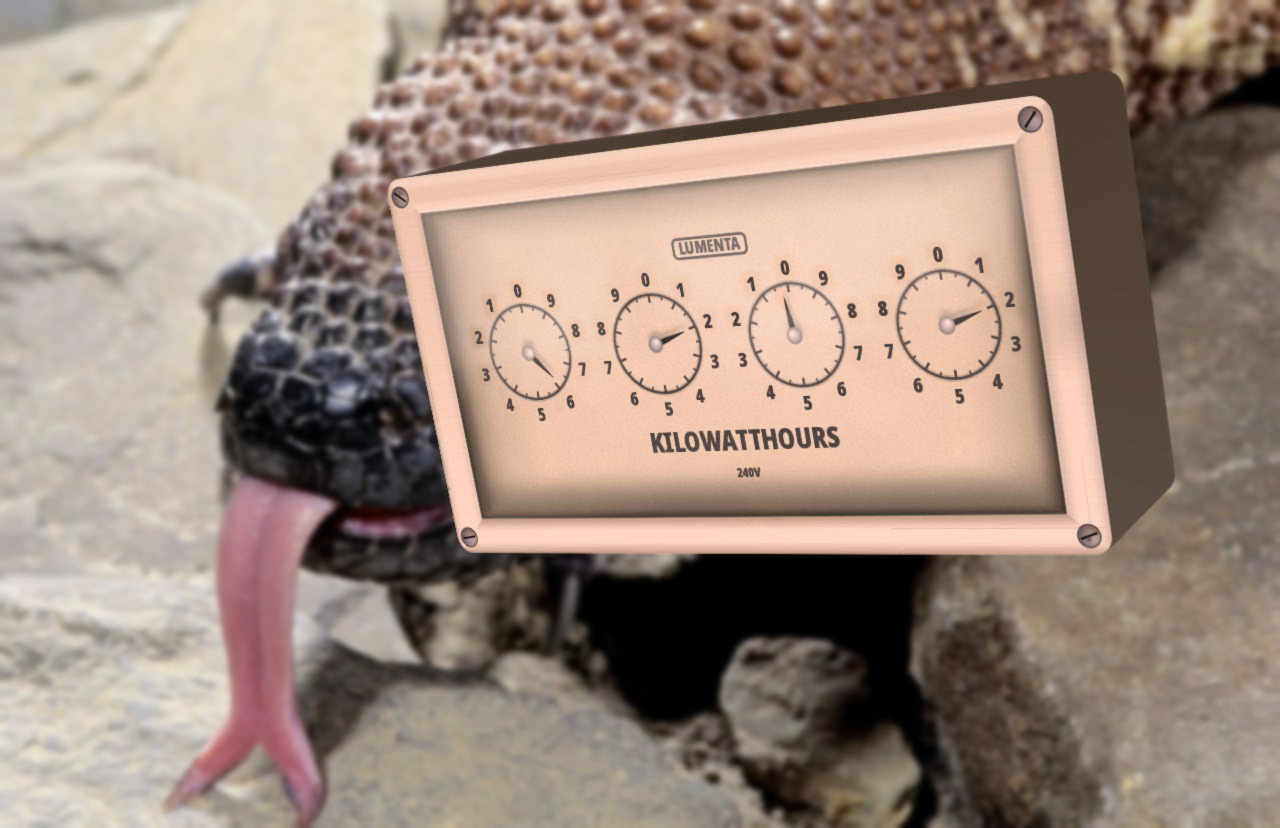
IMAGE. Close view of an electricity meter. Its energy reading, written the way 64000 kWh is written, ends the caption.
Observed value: 6202 kWh
